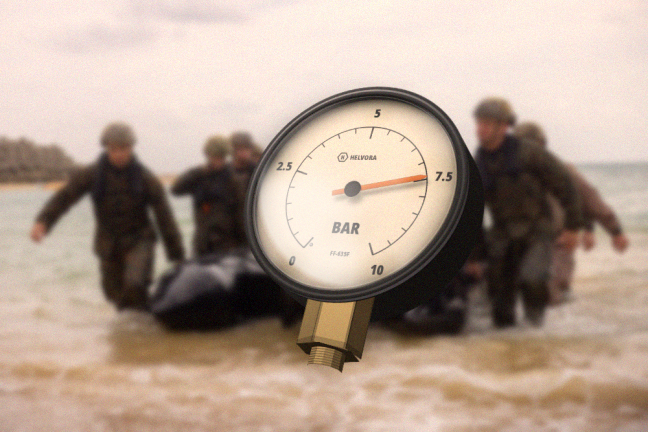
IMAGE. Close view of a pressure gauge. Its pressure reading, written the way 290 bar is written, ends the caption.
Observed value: 7.5 bar
